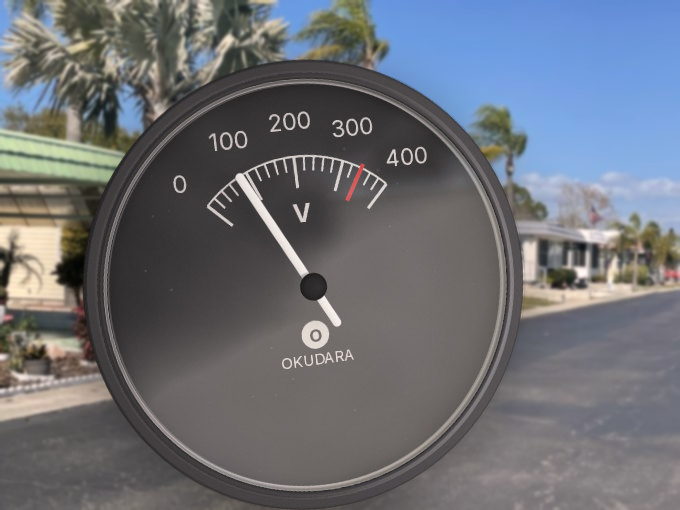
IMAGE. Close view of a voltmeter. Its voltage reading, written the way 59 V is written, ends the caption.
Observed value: 80 V
